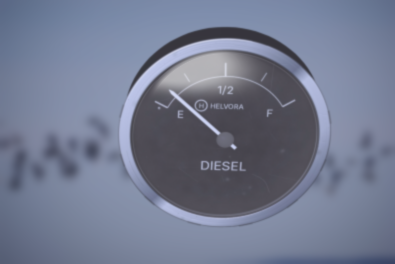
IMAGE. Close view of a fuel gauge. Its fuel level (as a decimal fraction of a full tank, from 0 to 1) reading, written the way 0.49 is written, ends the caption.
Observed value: 0.125
